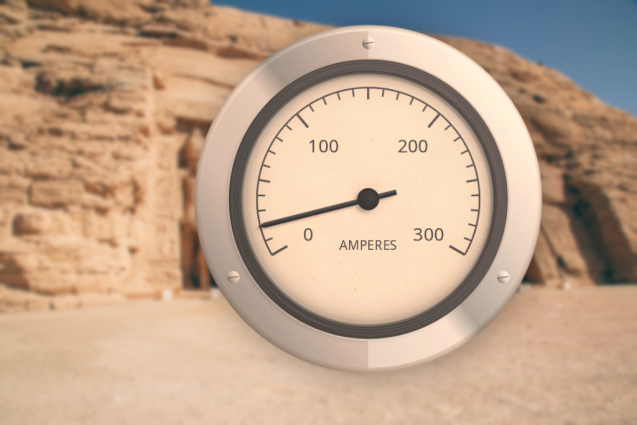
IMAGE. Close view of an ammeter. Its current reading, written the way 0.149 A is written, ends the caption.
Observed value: 20 A
